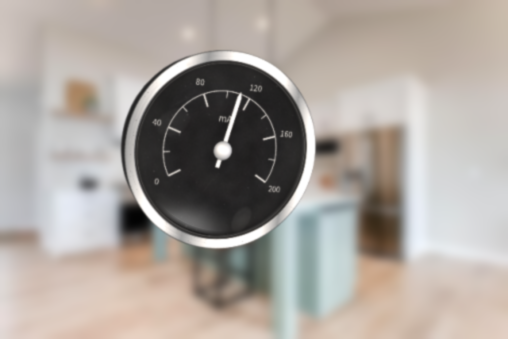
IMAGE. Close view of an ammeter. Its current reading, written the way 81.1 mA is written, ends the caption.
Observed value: 110 mA
